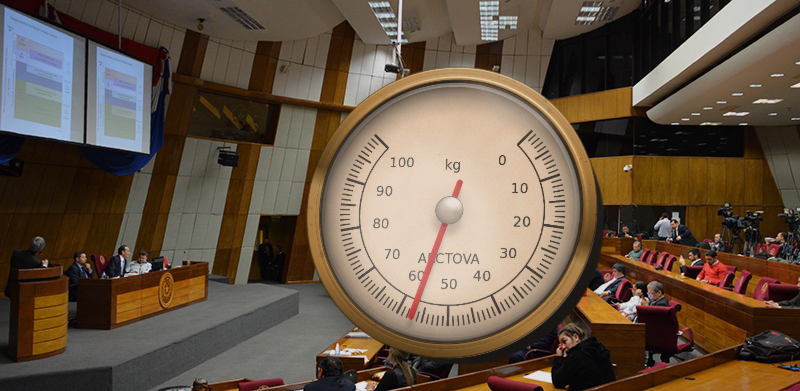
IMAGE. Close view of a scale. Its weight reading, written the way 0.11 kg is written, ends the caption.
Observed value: 57 kg
